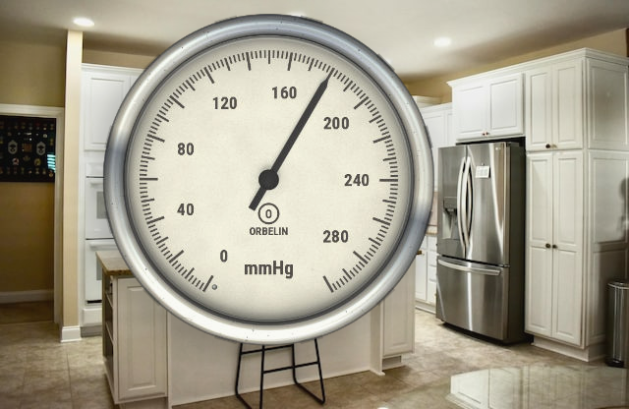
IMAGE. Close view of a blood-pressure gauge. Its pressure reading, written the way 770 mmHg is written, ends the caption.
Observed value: 180 mmHg
